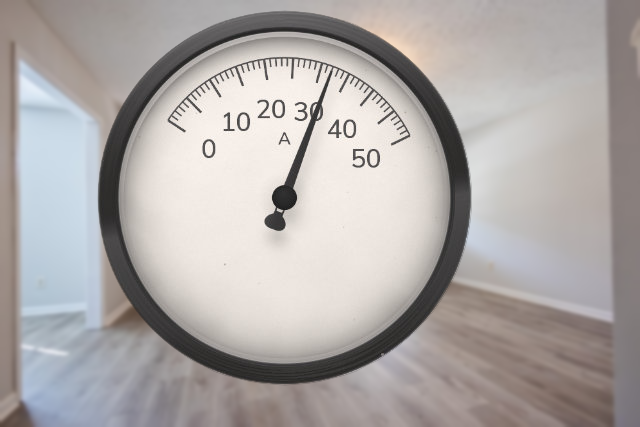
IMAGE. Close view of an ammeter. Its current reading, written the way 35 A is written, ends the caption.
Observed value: 32 A
